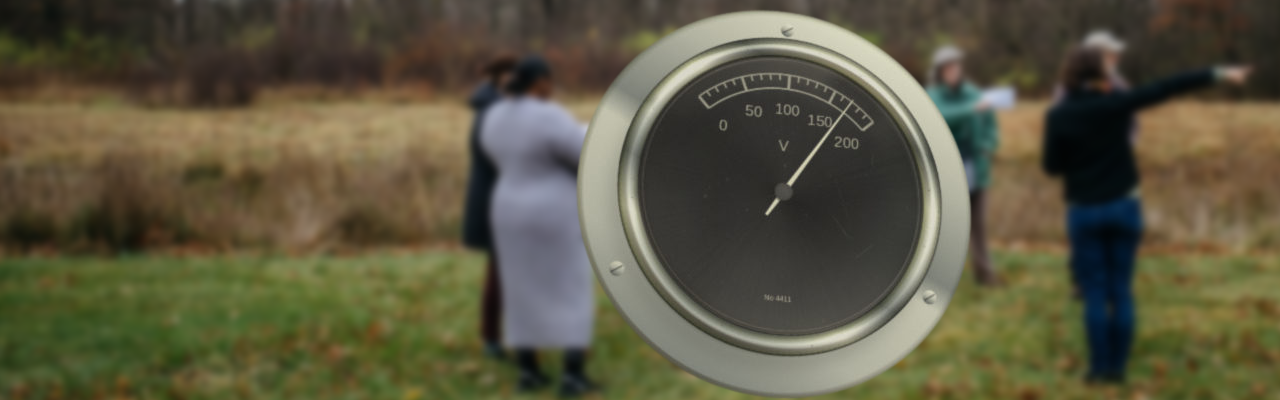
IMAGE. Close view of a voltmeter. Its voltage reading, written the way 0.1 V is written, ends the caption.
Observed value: 170 V
